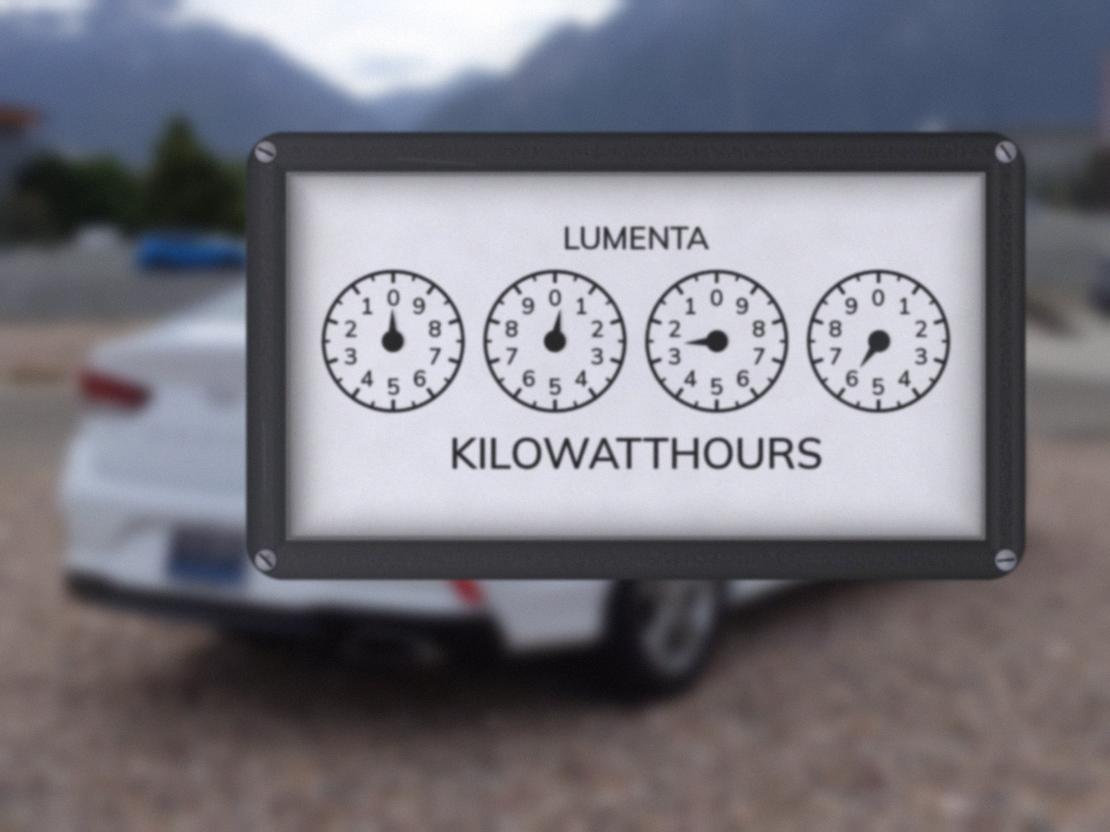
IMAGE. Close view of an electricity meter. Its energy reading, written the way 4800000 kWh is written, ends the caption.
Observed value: 26 kWh
